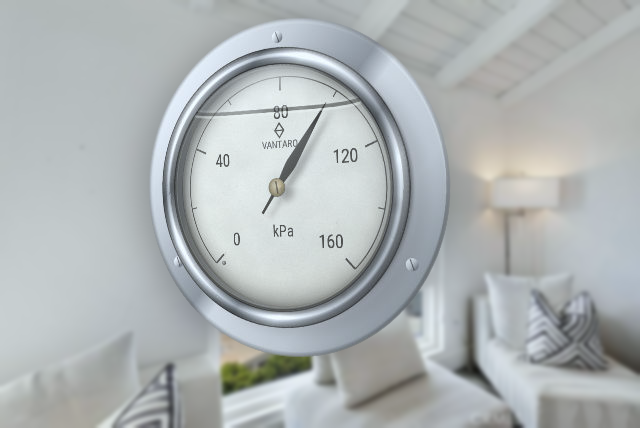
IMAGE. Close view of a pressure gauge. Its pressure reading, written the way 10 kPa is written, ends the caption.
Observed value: 100 kPa
